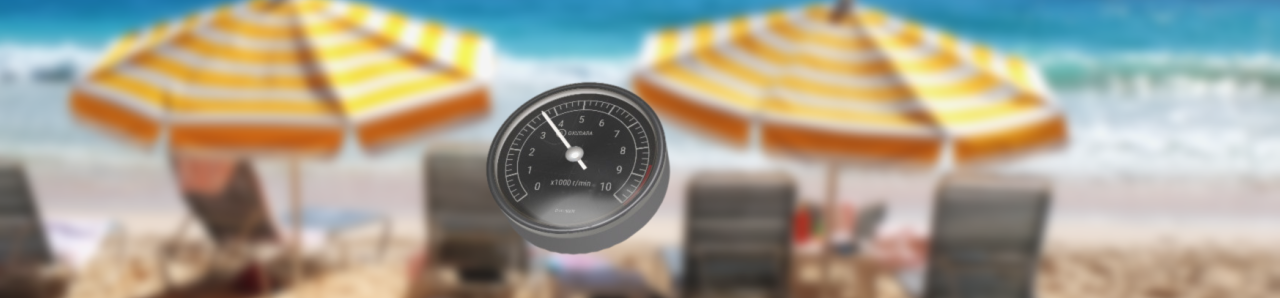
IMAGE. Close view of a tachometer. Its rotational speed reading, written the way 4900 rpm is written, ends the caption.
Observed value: 3600 rpm
